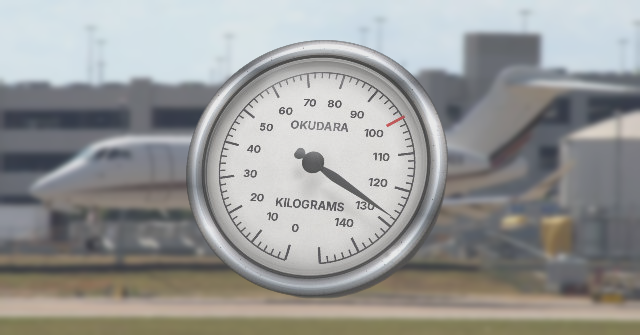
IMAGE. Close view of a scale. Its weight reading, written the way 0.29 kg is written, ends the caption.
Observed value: 128 kg
